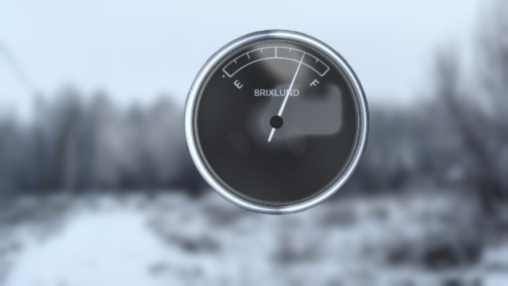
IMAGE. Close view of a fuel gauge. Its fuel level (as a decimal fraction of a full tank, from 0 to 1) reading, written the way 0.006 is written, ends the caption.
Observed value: 0.75
